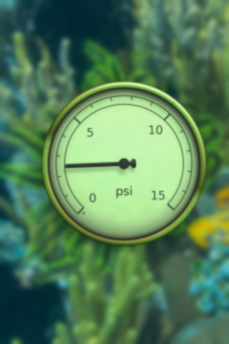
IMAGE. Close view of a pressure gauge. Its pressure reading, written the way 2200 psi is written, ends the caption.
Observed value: 2.5 psi
